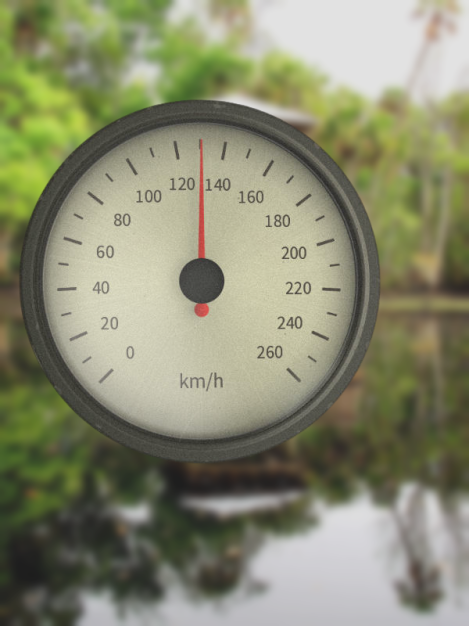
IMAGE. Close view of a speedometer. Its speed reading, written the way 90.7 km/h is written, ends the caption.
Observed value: 130 km/h
